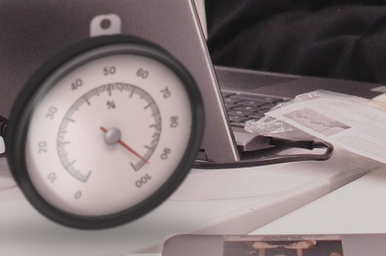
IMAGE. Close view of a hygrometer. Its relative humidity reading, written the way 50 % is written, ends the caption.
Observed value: 95 %
